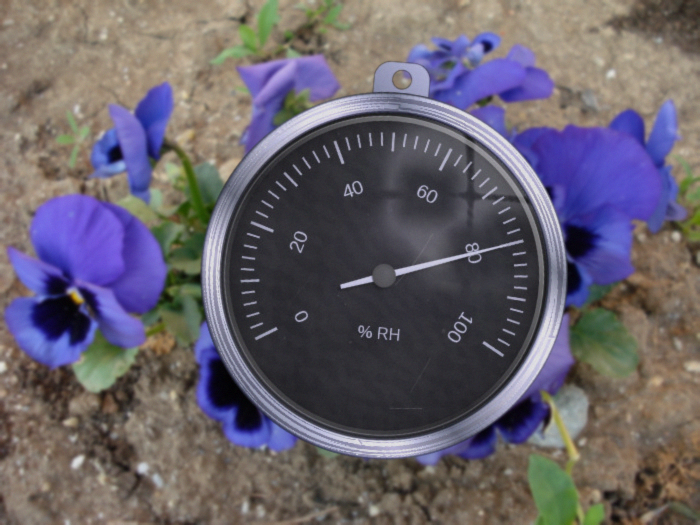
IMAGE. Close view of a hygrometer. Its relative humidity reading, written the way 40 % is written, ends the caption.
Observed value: 80 %
